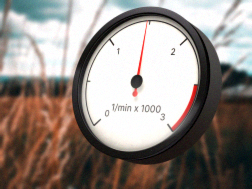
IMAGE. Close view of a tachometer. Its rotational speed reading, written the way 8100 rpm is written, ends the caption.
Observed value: 1500 rpm
